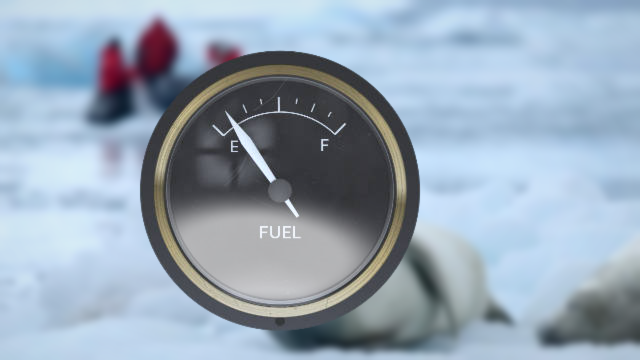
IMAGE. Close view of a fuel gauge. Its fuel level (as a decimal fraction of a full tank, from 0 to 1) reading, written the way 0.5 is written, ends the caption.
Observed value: 0.125
